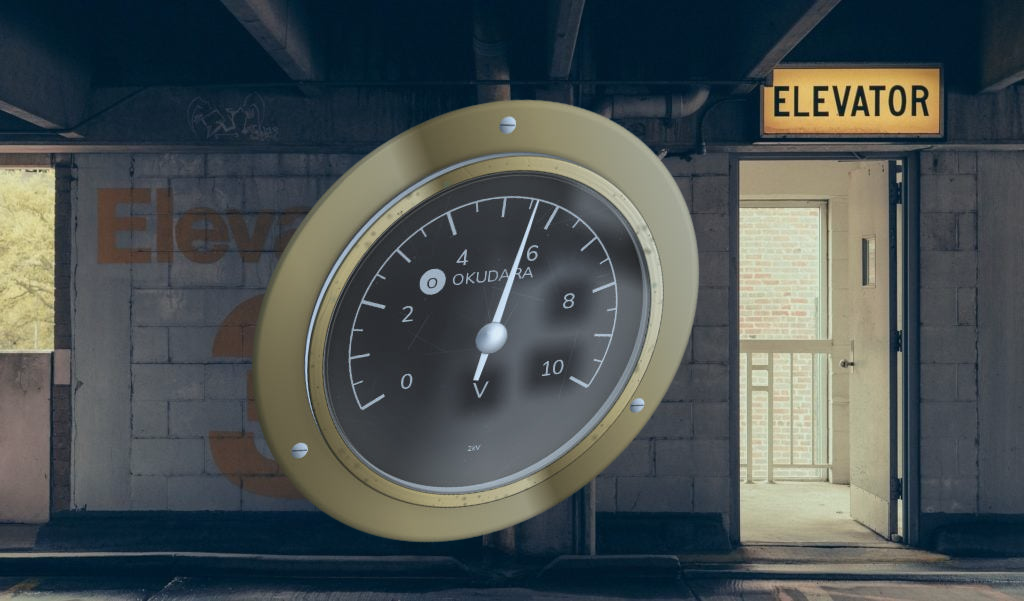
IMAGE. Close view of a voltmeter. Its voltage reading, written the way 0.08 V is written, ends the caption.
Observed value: 5.5 V
